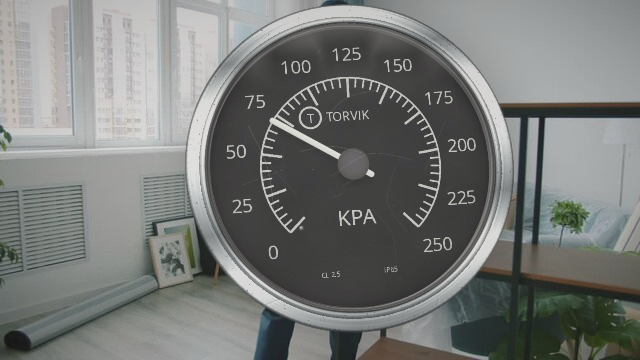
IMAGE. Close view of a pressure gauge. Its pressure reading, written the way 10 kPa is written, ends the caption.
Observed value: 70 kPa
